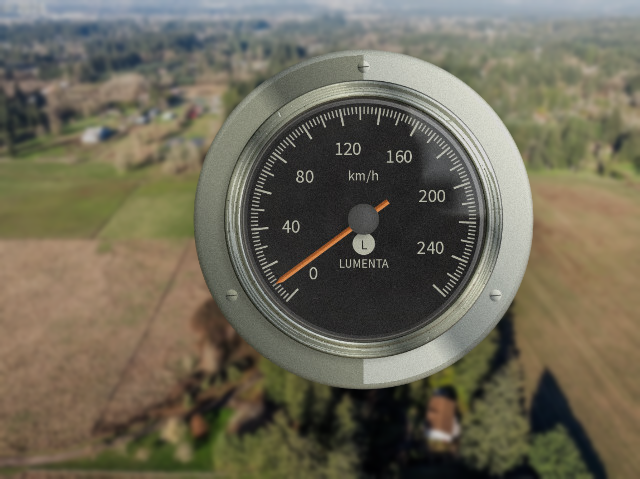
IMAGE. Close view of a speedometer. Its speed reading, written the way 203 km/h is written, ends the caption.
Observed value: 10 km/h
